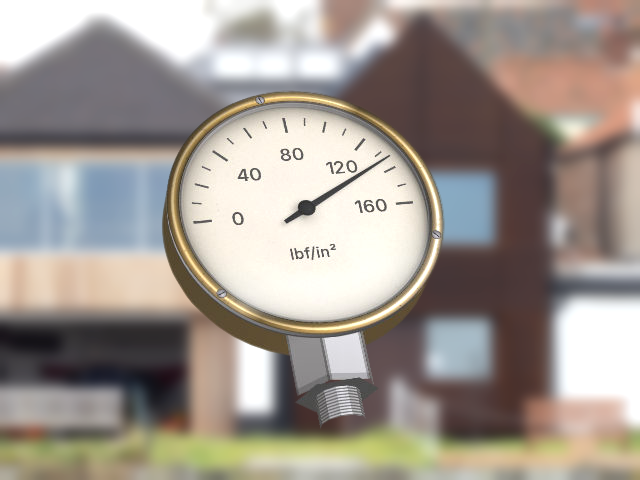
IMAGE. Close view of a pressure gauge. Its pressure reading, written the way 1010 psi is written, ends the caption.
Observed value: 135 psi
